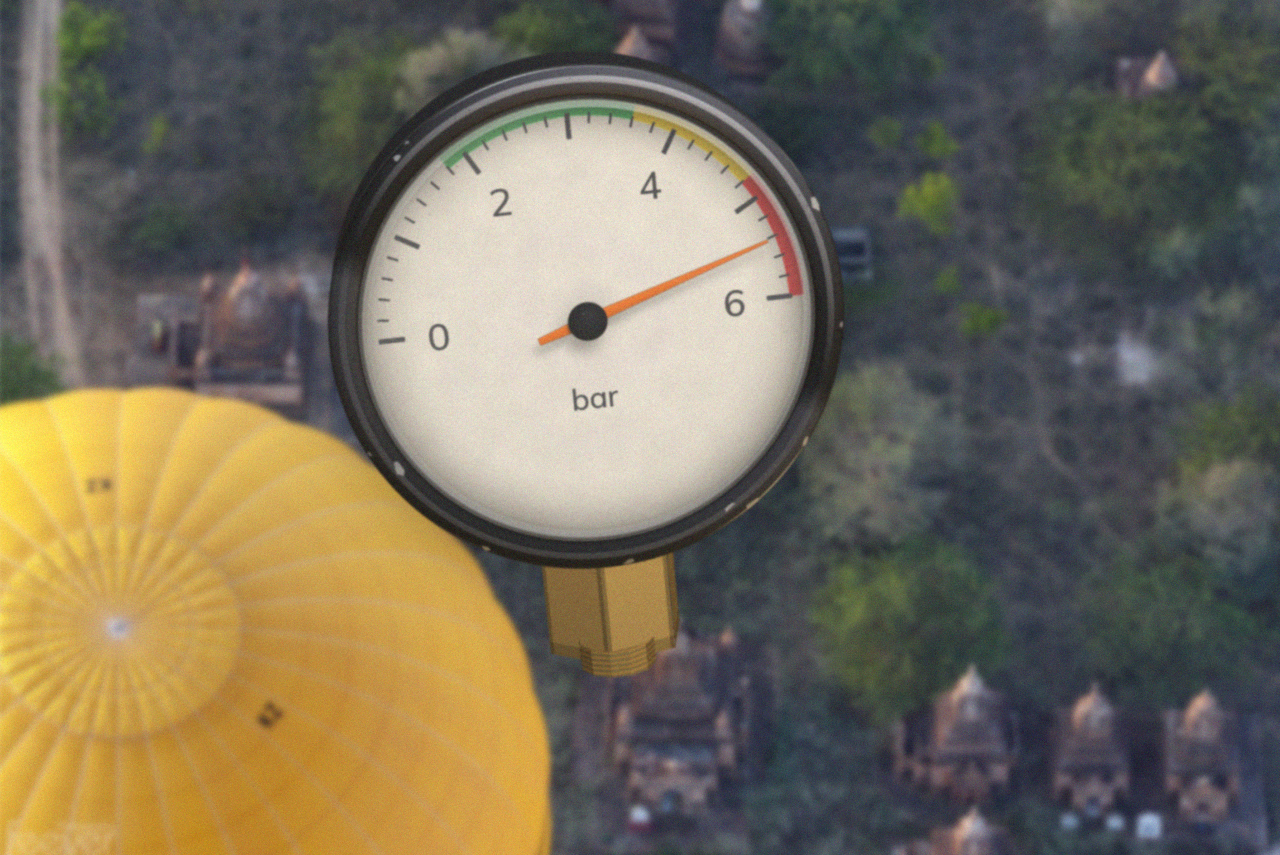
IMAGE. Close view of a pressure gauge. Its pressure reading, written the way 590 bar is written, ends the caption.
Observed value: 5.4 bar
